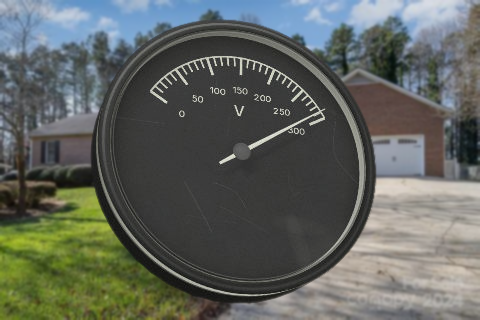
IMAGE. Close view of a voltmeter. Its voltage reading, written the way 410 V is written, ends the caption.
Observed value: 290 V
